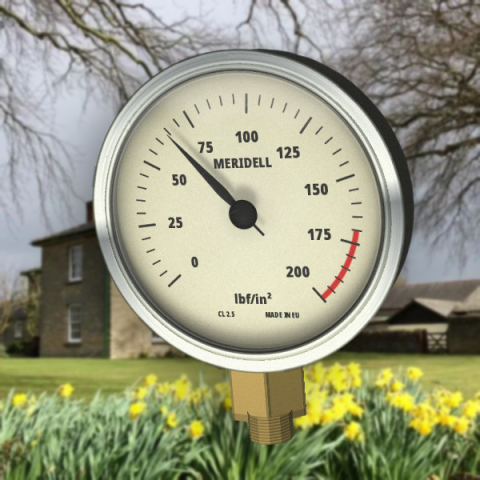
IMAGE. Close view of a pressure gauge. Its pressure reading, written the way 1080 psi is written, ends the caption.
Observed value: 65 psi
